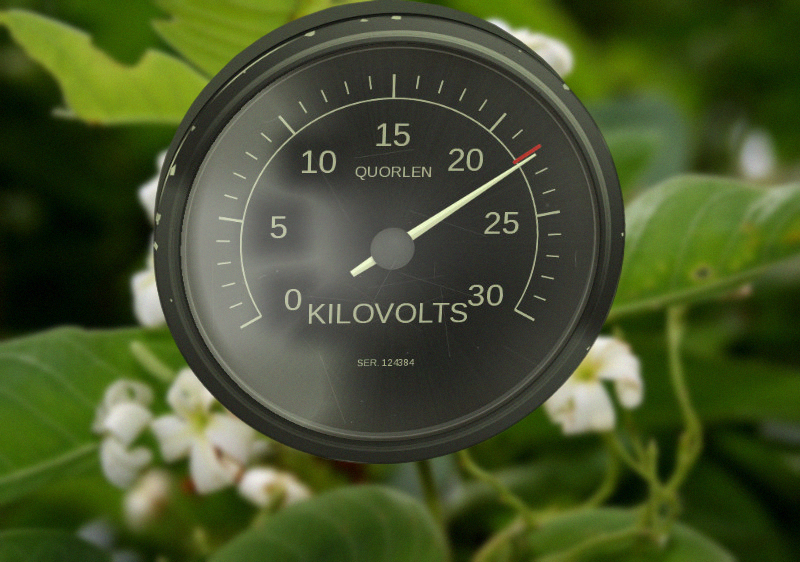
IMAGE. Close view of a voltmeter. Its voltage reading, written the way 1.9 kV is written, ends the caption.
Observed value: 22 kV
